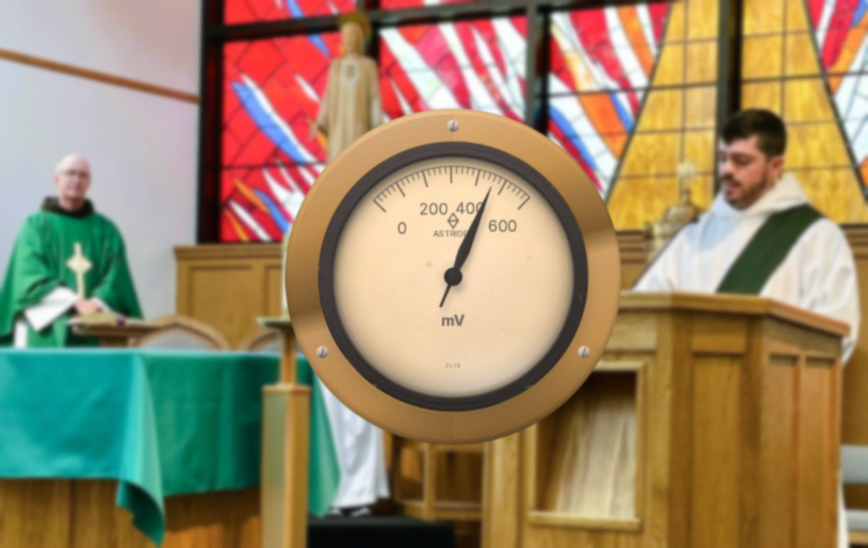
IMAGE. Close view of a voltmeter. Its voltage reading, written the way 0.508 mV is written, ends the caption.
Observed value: 460 mV
